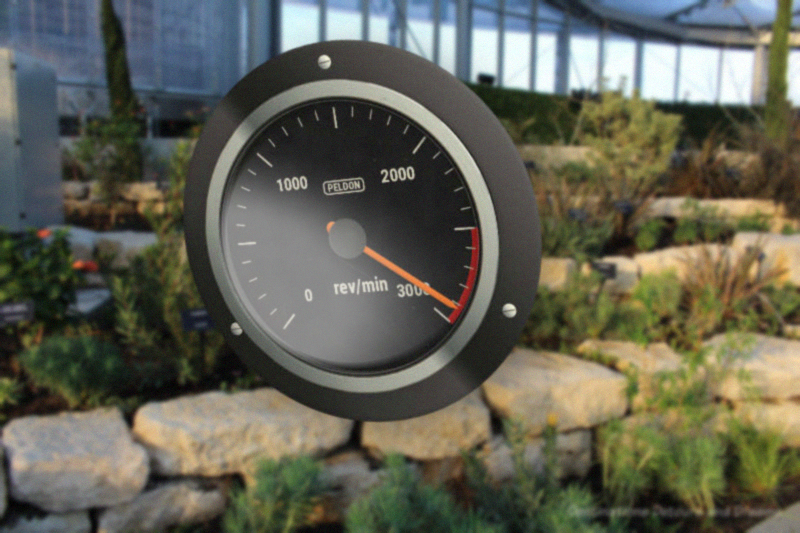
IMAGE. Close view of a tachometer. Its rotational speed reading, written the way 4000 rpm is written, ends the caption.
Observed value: 2900 rpm
